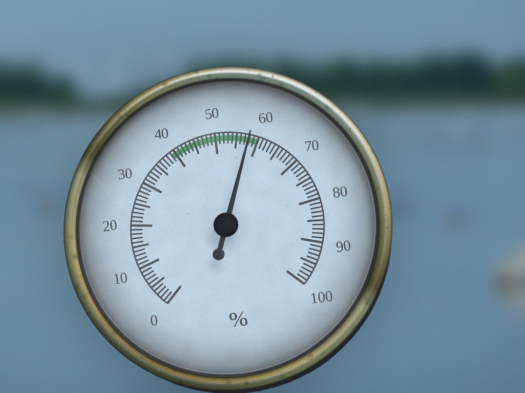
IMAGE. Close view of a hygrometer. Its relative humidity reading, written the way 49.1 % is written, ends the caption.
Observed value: 58 %
